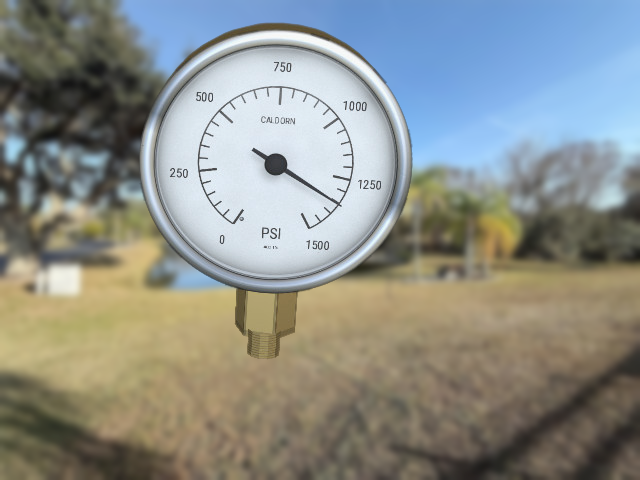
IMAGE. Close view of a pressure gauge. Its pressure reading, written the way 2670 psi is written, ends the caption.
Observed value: 1350 psi
